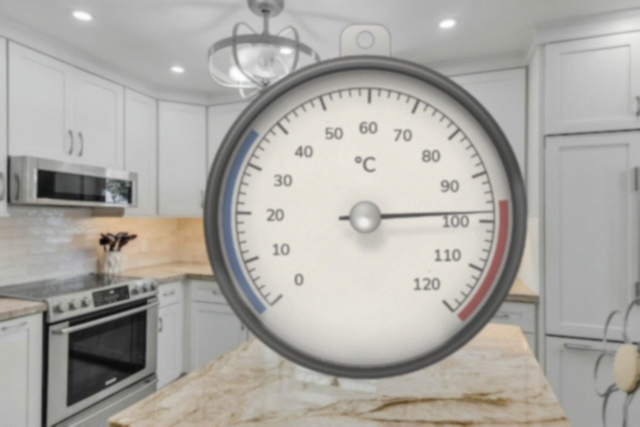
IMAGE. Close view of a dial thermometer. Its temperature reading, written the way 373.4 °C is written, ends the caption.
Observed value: 98 °C
